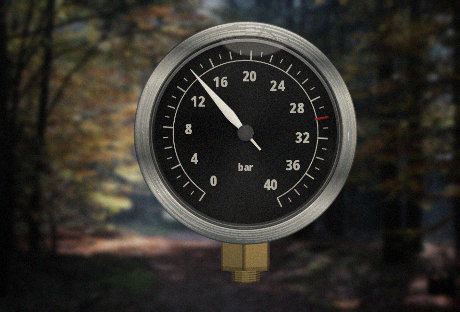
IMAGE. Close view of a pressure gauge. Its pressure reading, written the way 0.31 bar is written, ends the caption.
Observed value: 14 bar
